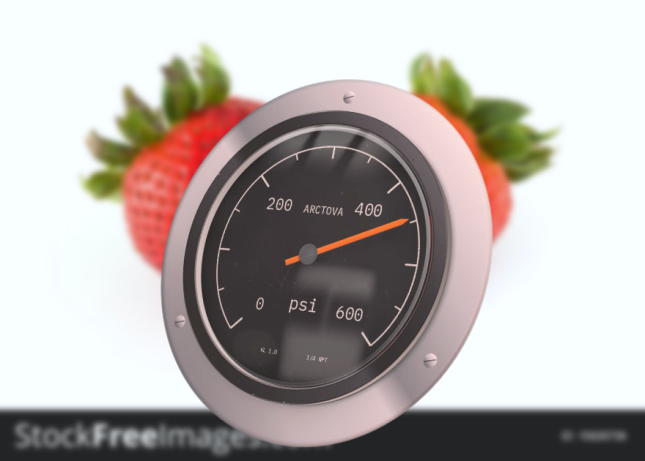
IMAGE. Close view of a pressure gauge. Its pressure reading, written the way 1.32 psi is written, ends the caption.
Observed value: 450 psi
